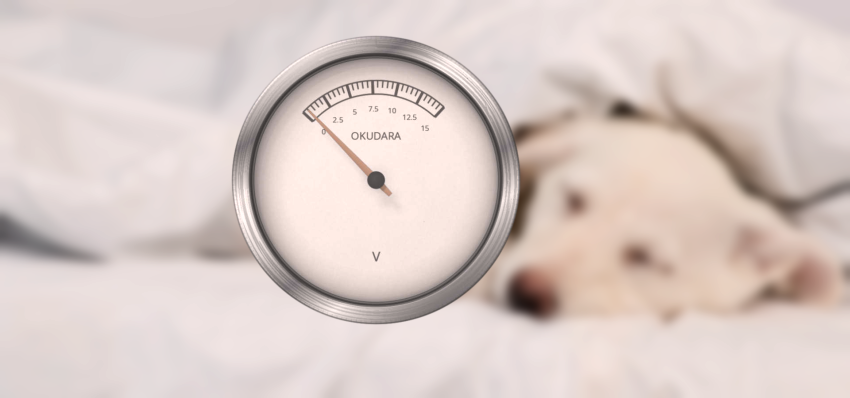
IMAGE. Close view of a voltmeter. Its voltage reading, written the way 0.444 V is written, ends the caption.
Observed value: 0.5 V
